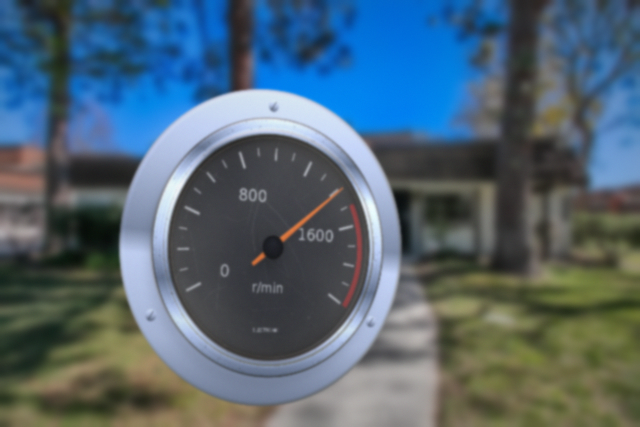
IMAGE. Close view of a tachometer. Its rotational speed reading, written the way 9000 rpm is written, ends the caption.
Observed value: 1400 rpm
